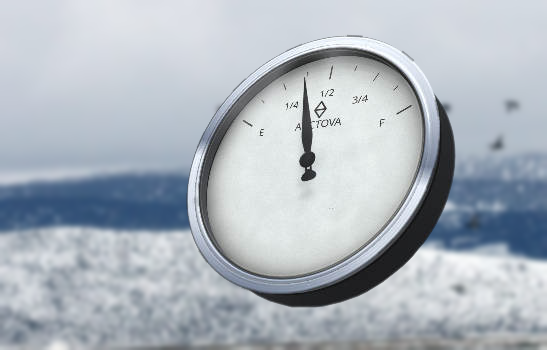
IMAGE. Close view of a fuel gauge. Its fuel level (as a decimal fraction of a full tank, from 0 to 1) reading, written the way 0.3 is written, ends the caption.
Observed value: 0.375
